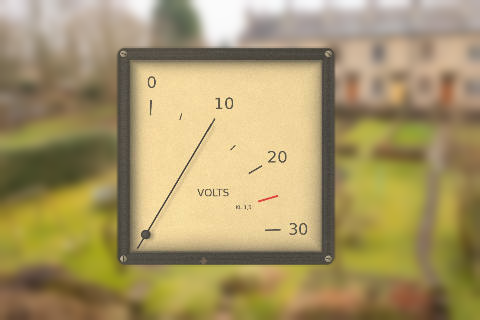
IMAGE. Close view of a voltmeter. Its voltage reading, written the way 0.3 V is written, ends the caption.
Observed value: 10 V
